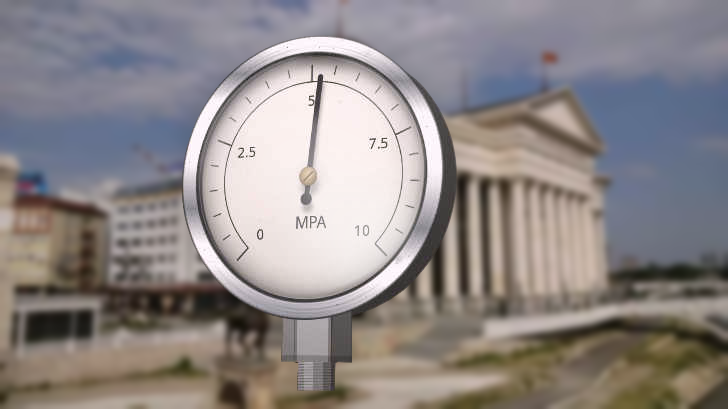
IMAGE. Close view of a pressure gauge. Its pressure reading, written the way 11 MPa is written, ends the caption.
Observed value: 5.25 MPa
